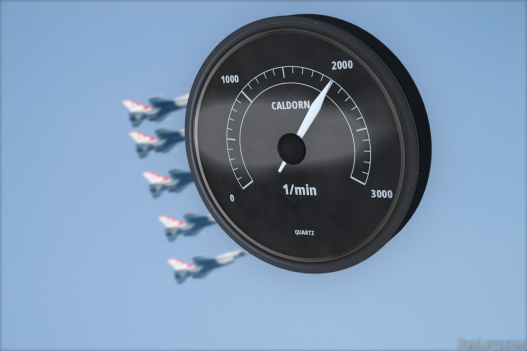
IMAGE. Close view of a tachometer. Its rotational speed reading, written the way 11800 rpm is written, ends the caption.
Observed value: 2000 rpm
